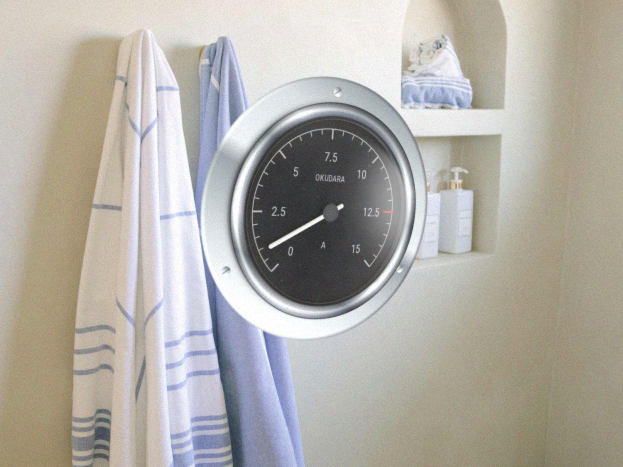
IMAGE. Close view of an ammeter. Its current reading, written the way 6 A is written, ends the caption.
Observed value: 1 A
